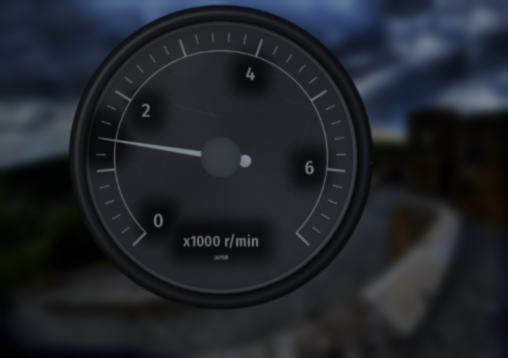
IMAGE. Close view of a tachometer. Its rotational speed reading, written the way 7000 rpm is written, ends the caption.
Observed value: 1400 rpm
